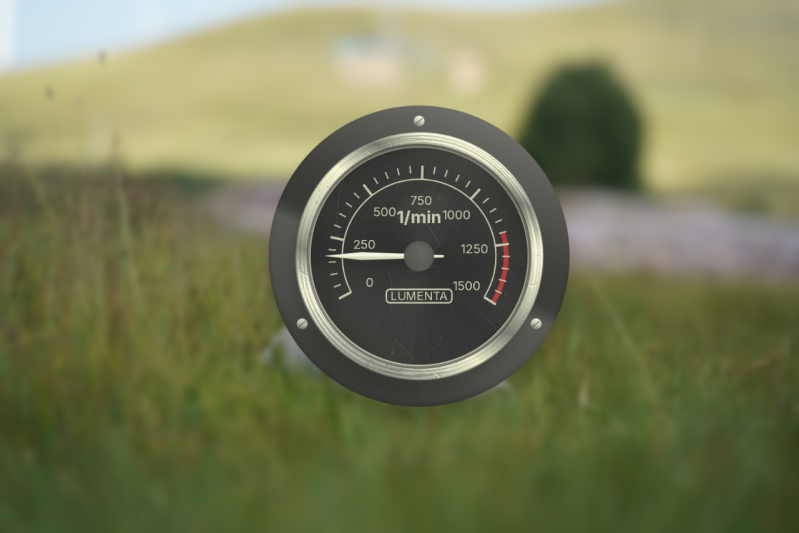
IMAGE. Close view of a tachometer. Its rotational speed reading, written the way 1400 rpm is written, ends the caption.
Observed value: 175 rpm
